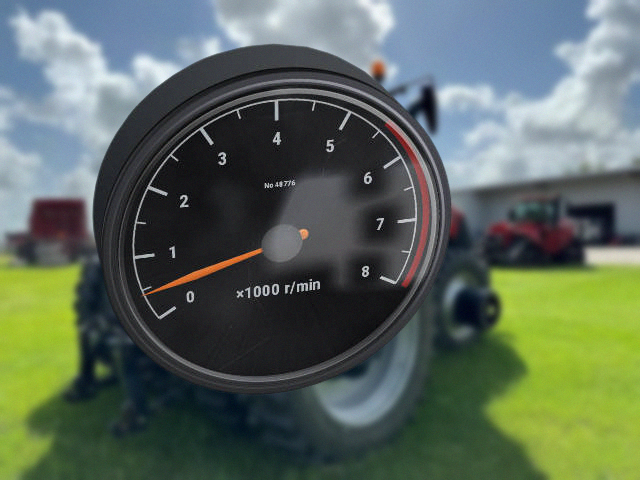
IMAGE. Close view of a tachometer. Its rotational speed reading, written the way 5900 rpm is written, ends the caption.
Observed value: 500 rpm
